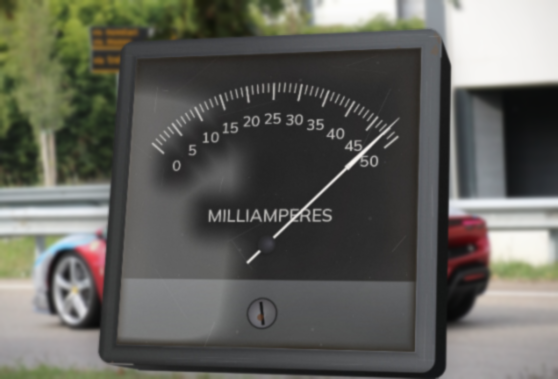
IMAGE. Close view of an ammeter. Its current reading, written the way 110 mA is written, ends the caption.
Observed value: 48 mA
